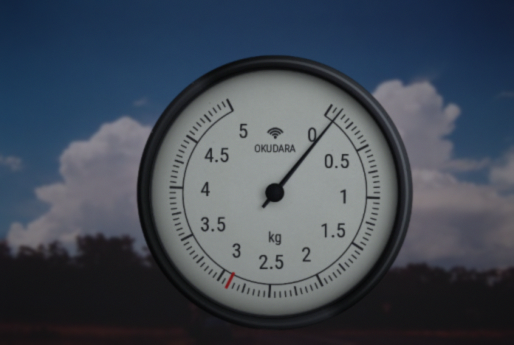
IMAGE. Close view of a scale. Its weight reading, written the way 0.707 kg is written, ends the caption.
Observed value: 0.1 kg
